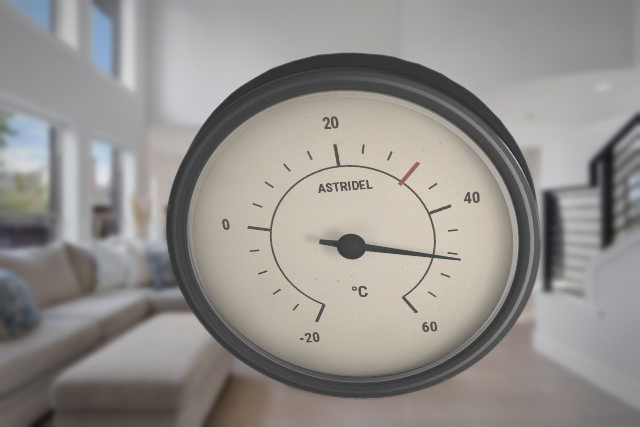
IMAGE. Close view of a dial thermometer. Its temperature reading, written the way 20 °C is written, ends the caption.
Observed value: 48 °C
